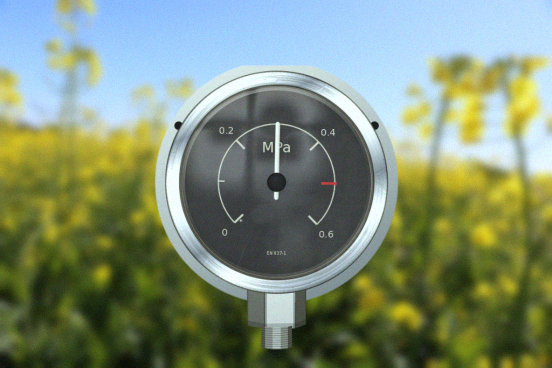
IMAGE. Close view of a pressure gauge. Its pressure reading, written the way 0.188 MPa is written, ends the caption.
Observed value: 0.3 MPa
